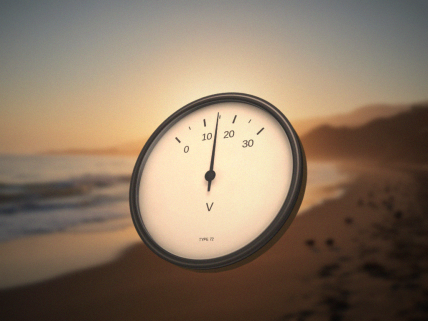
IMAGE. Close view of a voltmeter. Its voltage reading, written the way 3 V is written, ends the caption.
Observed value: 15 V
